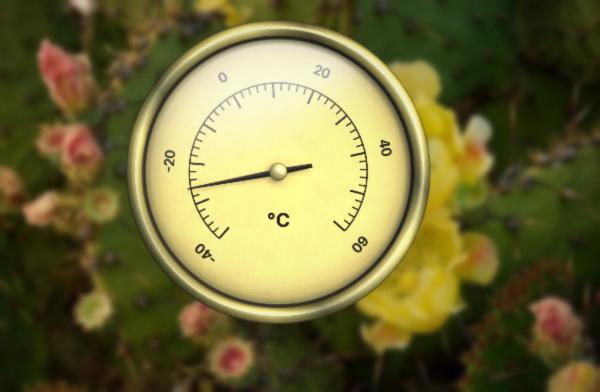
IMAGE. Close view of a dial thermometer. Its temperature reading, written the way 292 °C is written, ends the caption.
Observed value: -26 °C
